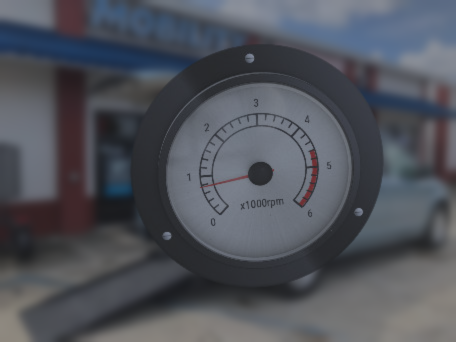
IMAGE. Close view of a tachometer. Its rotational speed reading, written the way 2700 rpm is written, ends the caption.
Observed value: 800 rpm
